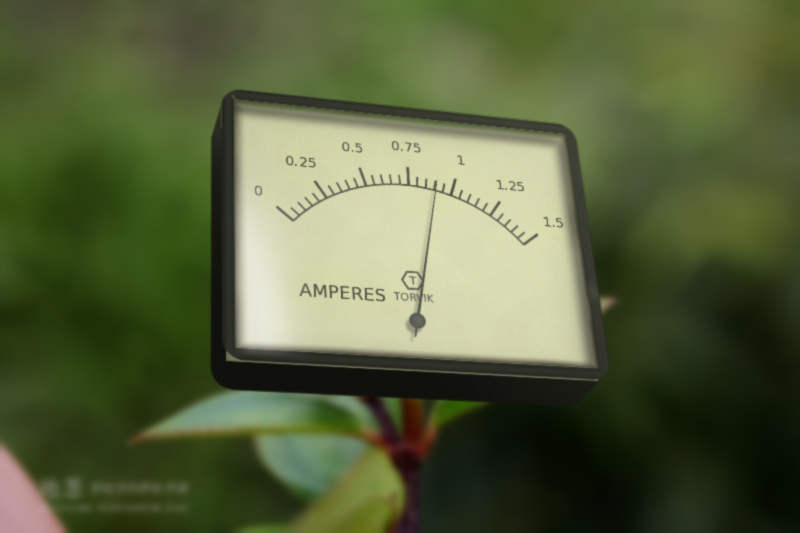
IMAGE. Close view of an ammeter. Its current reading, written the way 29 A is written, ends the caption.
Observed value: 0.9 A
